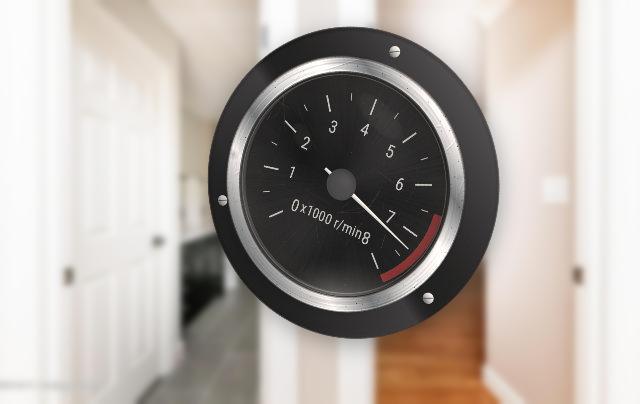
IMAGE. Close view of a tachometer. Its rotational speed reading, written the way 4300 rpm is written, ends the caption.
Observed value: 7250 rpm
